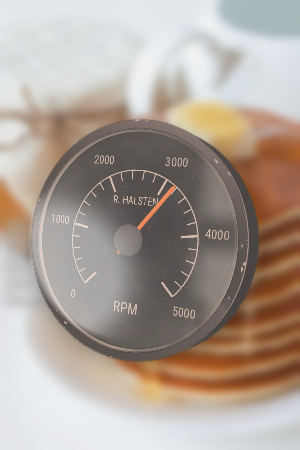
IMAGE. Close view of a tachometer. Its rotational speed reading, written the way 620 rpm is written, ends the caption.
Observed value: 3200 rpm
